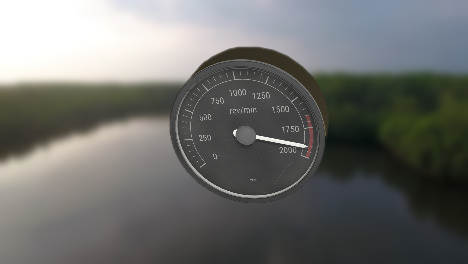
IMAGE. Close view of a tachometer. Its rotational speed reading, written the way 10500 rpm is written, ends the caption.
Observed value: 1900 rpm
